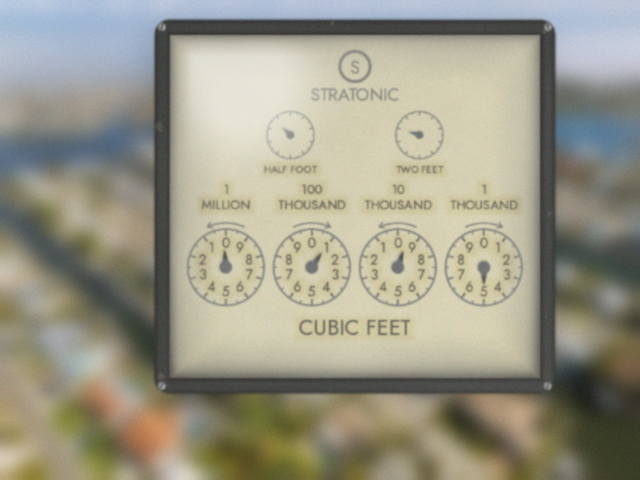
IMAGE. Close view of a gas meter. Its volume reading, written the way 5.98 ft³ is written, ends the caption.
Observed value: 9500 ft³
